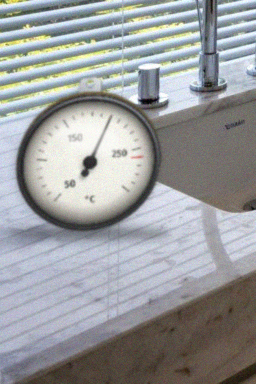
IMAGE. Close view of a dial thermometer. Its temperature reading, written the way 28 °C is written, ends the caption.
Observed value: 200 °C
